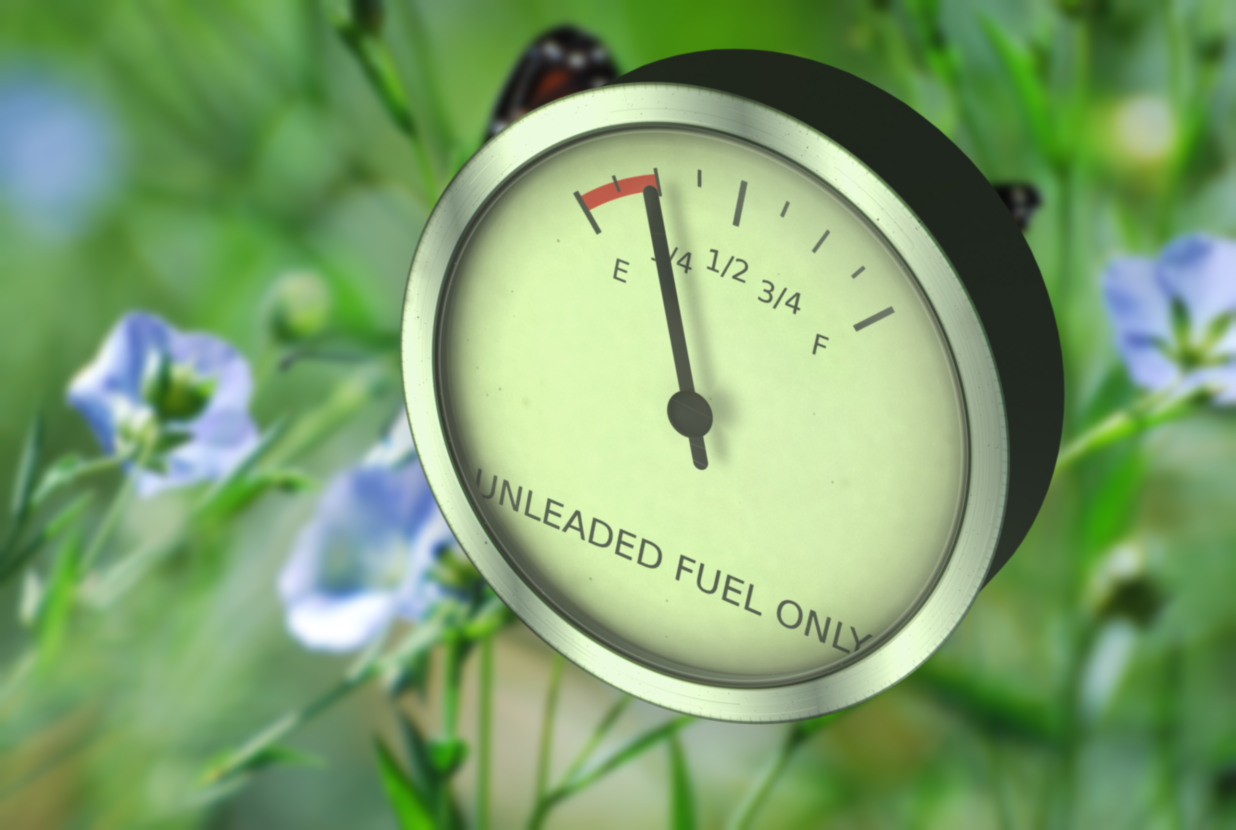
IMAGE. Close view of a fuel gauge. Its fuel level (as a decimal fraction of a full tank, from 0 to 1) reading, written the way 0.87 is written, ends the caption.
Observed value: 0.25
